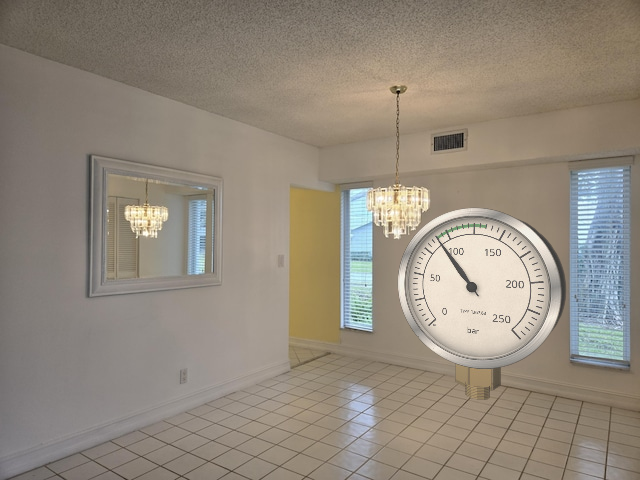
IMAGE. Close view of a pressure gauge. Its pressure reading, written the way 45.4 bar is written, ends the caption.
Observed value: 90 bar
